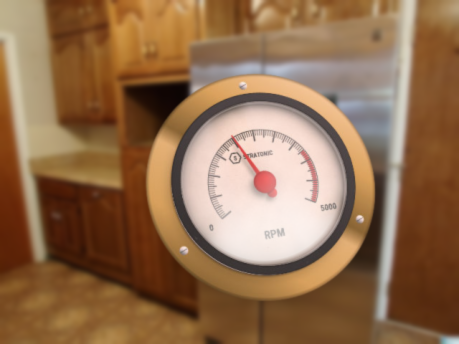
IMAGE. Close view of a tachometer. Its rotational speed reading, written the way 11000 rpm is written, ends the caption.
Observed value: 2000 rpm
